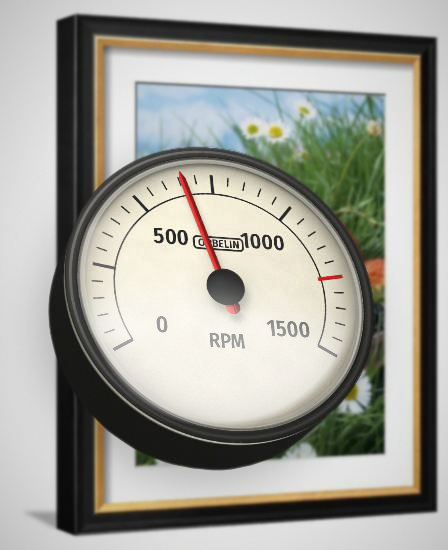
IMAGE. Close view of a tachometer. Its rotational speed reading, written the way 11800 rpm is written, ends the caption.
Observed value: 650 rpm
